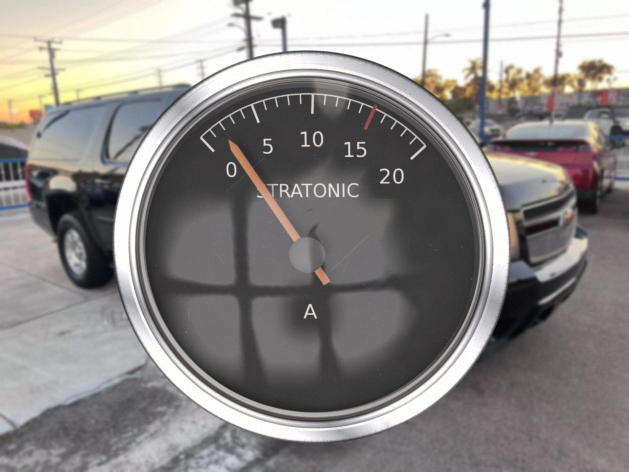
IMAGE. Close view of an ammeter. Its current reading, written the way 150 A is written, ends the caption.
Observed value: 2 A
